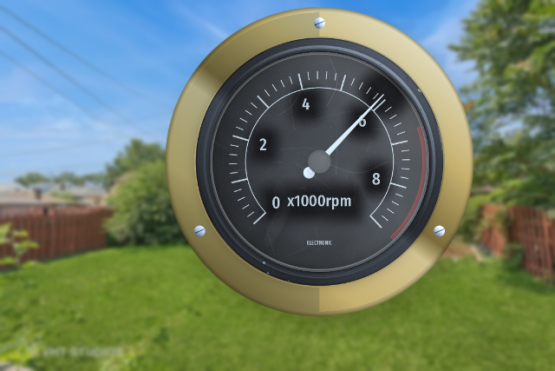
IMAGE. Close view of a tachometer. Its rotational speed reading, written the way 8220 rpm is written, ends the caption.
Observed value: 5900 rpm
